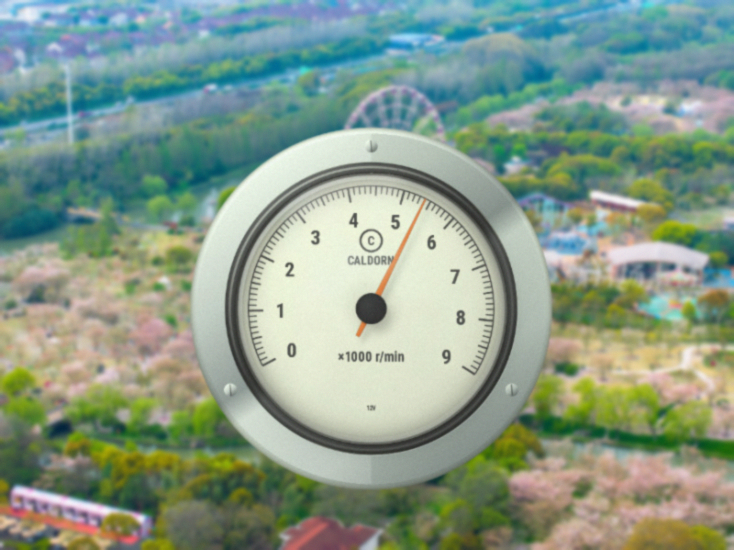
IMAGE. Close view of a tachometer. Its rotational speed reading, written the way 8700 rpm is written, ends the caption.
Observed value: 5400 rpm
